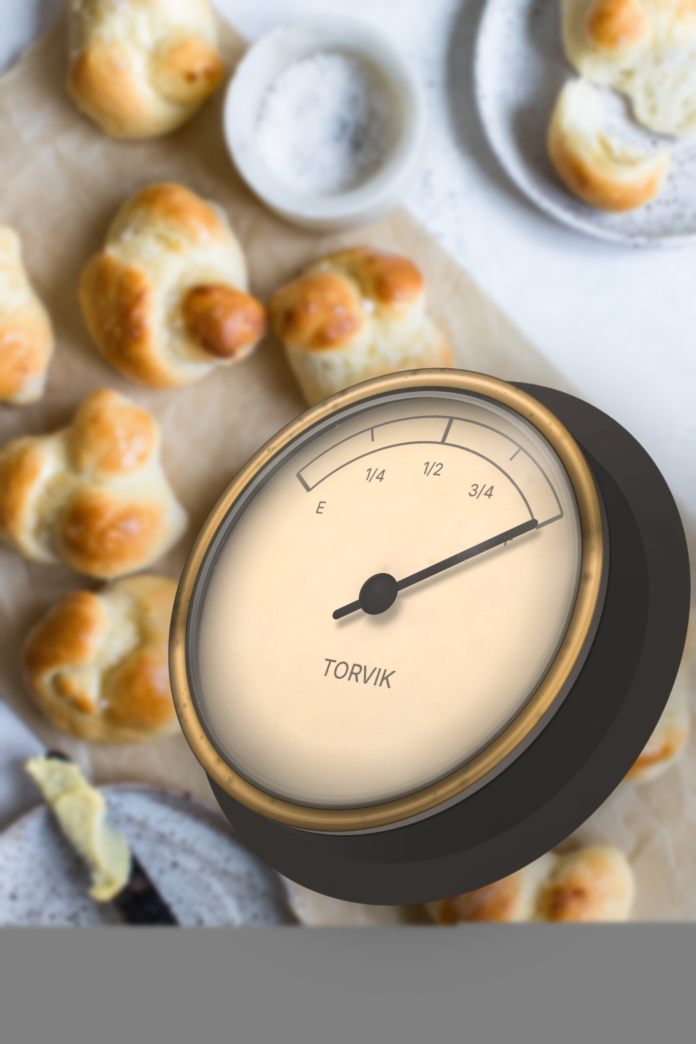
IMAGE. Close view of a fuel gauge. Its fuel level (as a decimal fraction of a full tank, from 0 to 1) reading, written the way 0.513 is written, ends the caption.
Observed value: 1
